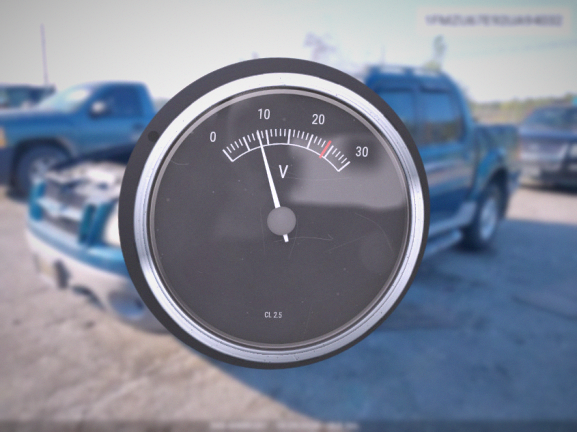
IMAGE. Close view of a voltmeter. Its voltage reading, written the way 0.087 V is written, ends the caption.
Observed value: 8 V
